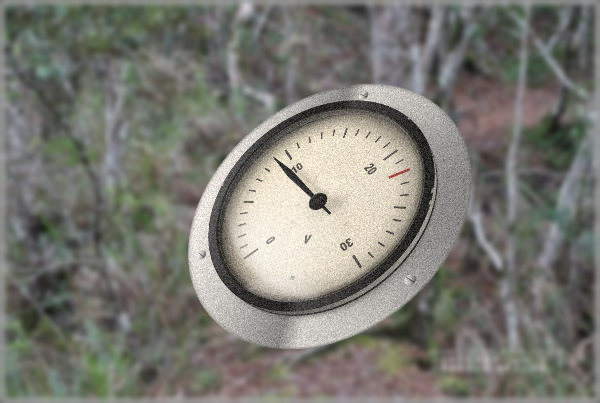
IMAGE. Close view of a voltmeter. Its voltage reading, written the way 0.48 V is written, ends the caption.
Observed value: 9 V
